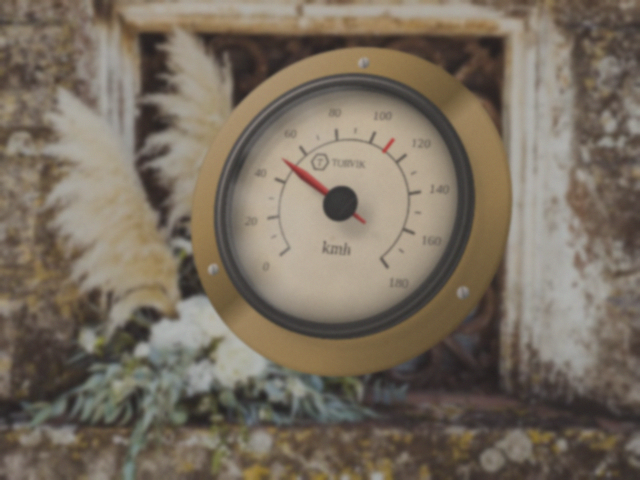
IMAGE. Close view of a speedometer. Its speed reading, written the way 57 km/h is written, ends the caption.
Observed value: 50 km/h
